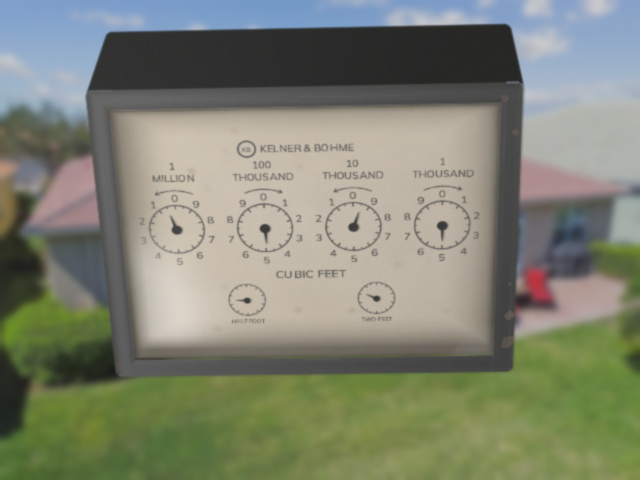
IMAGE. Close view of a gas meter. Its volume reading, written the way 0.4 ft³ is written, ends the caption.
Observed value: 49500 ft³
